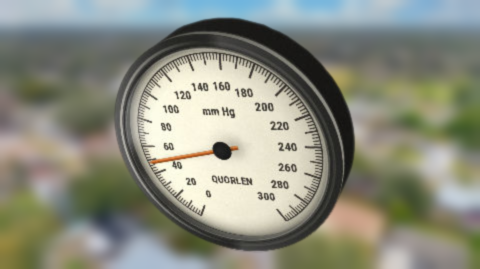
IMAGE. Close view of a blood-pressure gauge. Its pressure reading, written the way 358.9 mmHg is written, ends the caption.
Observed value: 50 mmHg
